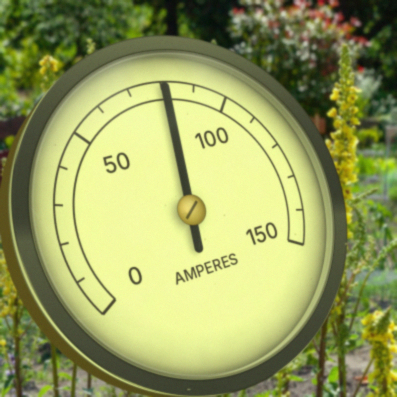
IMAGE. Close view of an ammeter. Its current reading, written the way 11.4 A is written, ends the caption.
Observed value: 80 A
